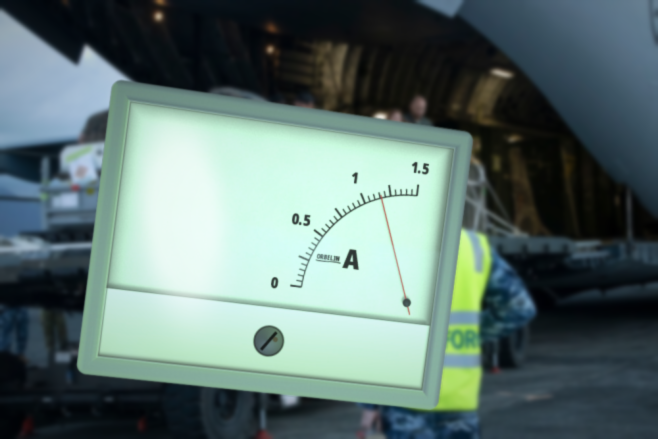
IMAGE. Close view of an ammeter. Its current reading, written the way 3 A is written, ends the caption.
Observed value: 1.15 A
